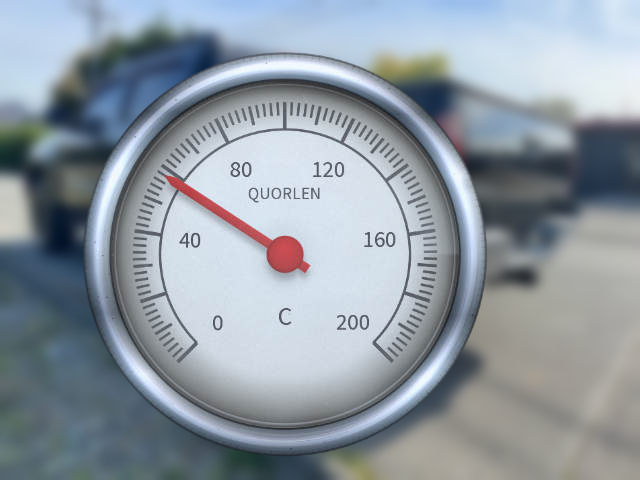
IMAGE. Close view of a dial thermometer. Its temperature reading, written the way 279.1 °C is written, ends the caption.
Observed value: 58 °C
